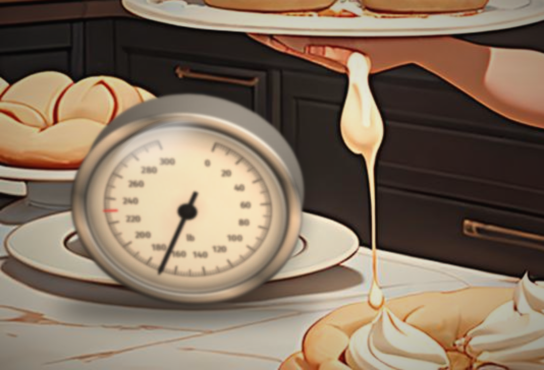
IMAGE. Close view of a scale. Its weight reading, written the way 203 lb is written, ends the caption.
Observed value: 170 lb
